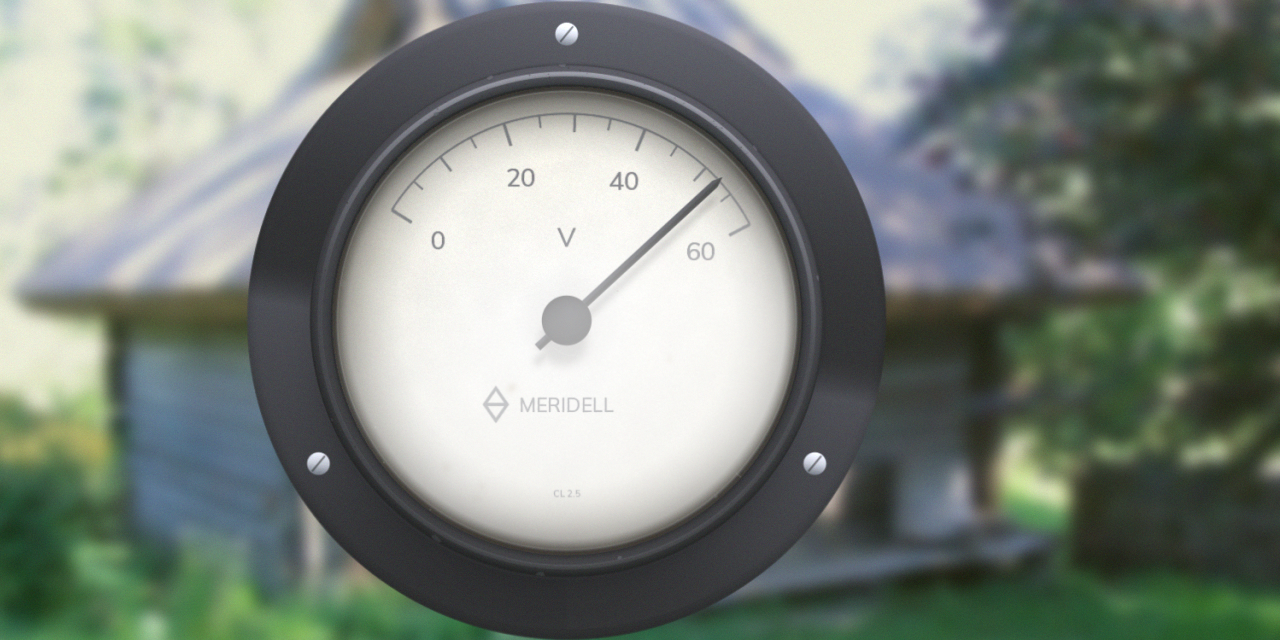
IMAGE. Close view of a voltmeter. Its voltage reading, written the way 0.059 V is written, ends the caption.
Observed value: 52.5 V
